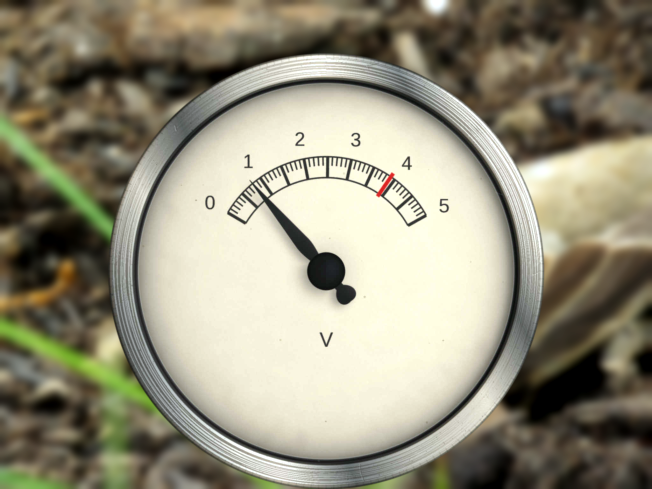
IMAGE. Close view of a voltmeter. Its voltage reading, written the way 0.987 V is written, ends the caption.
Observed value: 0.8 V
